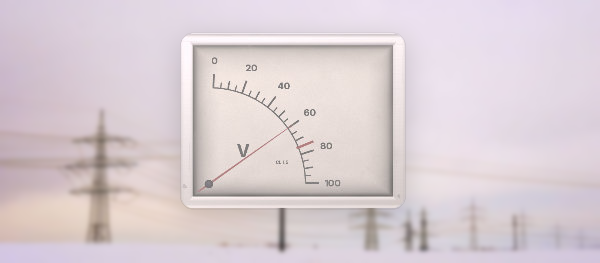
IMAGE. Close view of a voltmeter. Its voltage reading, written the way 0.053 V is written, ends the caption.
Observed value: 60 V
